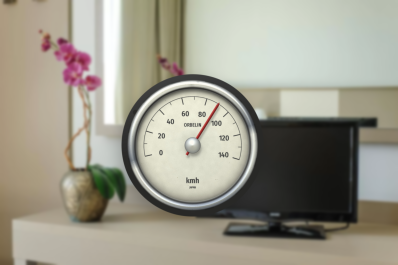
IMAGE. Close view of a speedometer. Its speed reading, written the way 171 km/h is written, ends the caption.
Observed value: 90 km/h
